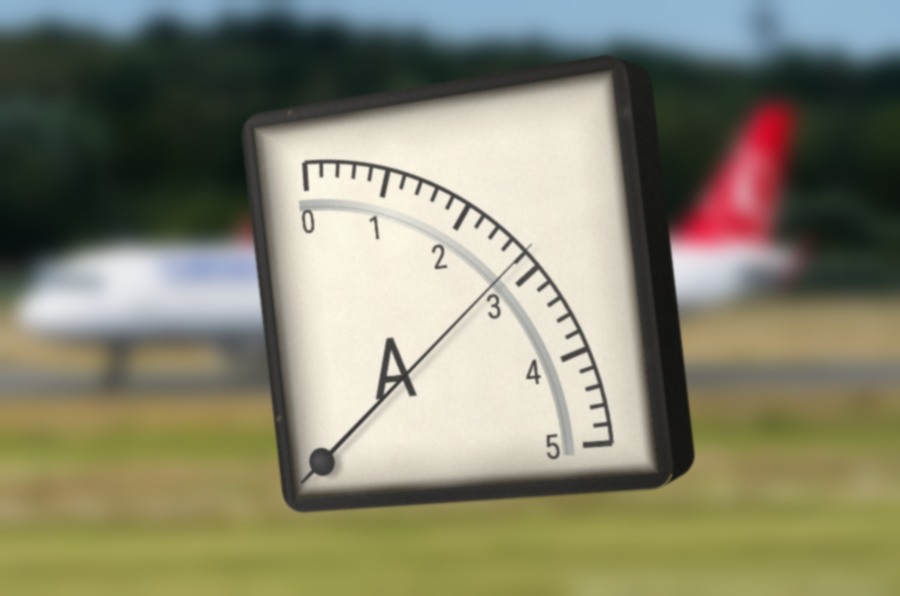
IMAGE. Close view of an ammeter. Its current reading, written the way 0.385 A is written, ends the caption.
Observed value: 2.8 A
